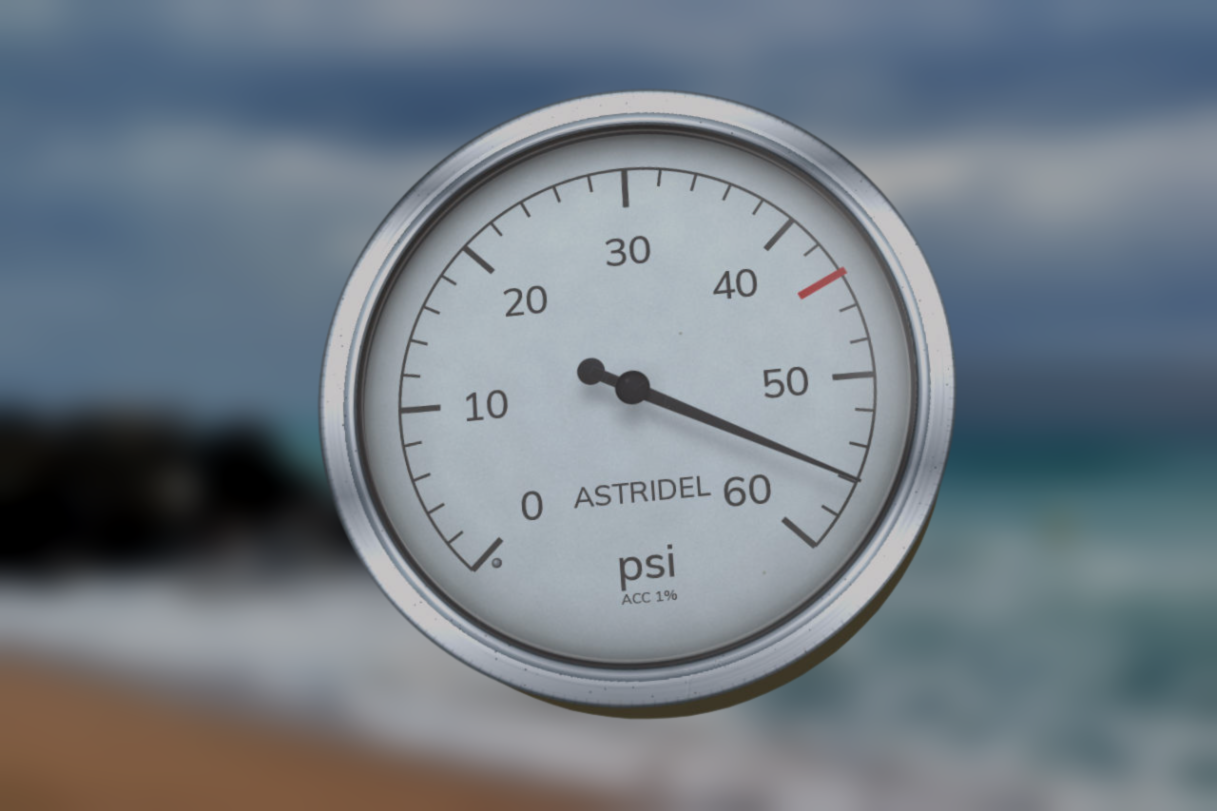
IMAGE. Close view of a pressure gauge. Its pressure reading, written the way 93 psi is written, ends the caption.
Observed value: 56 psi
